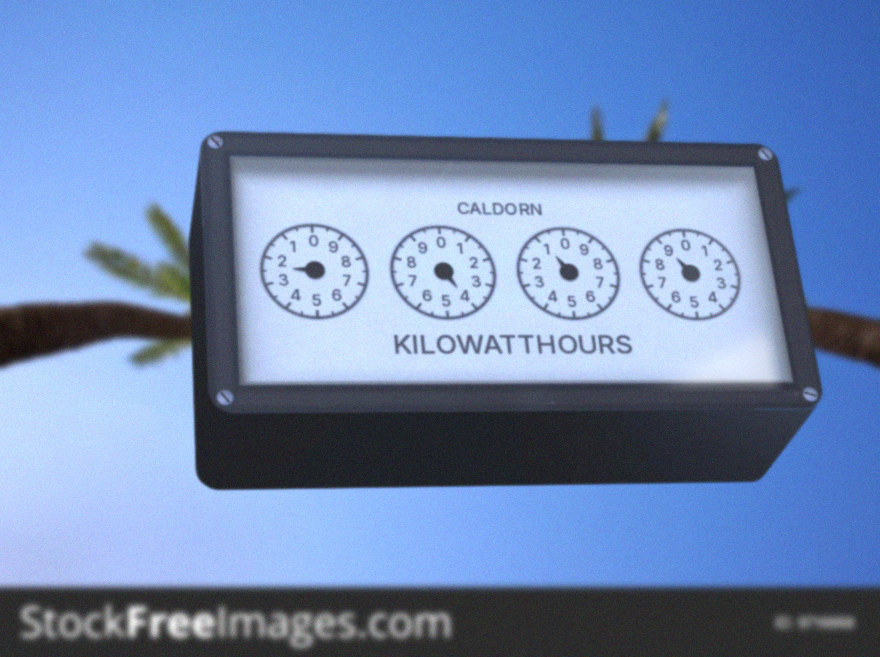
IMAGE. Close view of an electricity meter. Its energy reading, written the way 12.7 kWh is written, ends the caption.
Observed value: 2409 kWh
